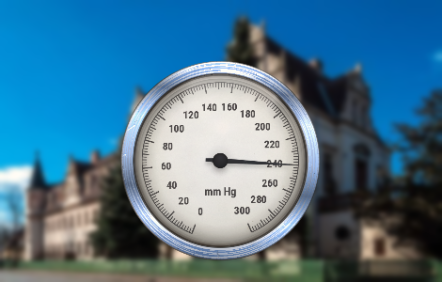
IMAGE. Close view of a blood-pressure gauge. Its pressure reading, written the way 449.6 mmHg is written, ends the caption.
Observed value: 240 mmHg
